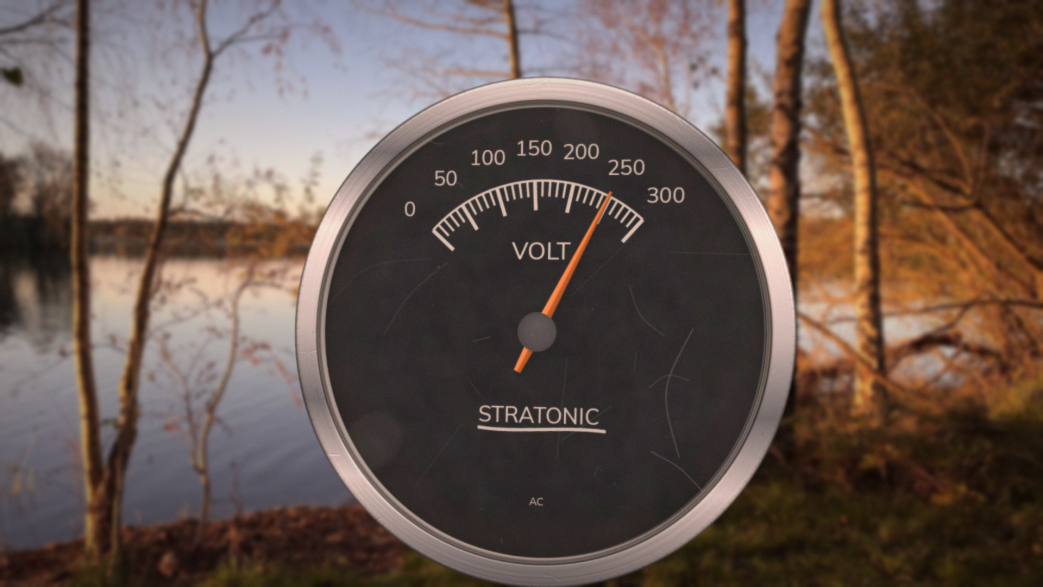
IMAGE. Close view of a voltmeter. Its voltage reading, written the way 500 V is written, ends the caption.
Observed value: 250 V
